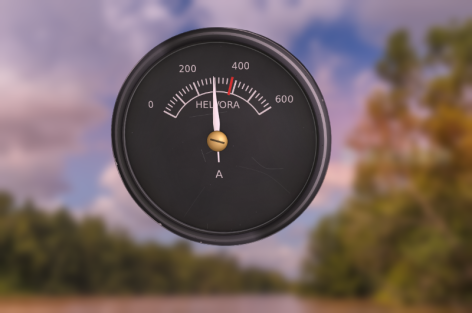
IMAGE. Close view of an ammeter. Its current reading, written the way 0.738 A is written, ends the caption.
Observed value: 300 A
